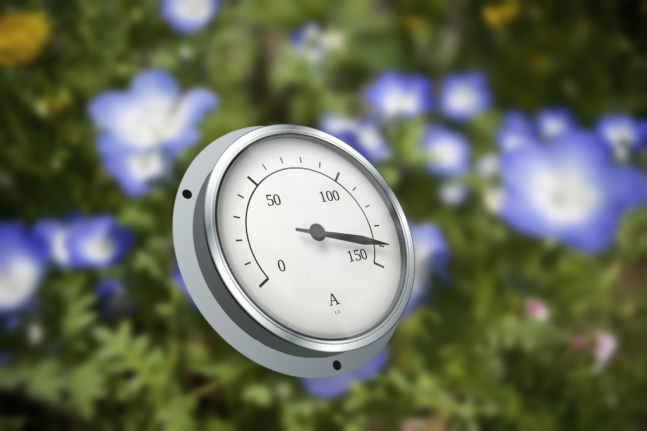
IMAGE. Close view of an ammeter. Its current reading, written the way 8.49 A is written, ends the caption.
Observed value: 140 A
